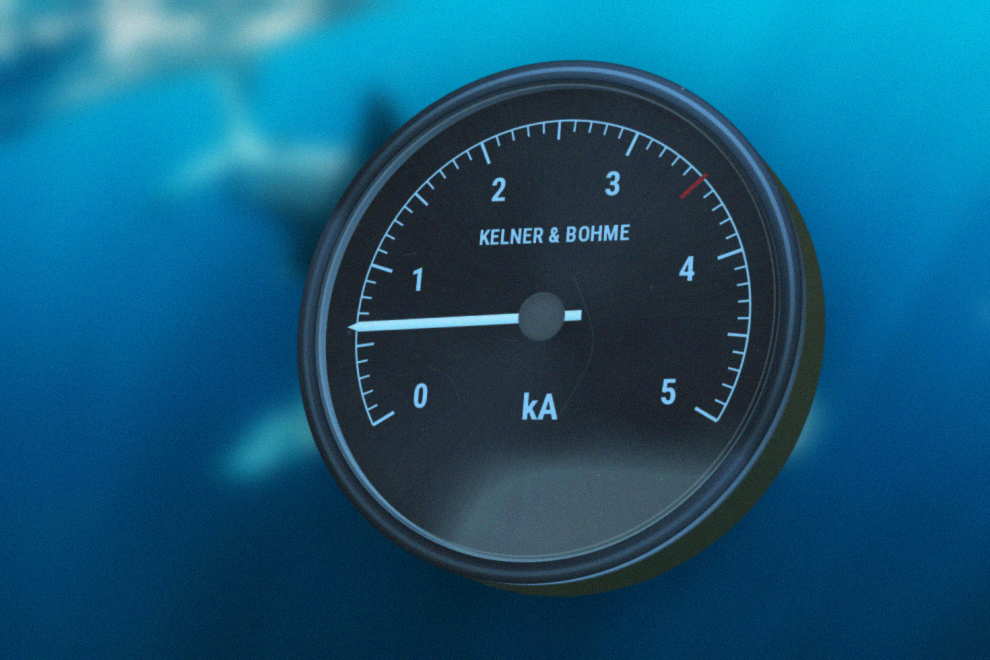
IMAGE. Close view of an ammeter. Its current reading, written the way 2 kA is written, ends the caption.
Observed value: 0.6 kA
